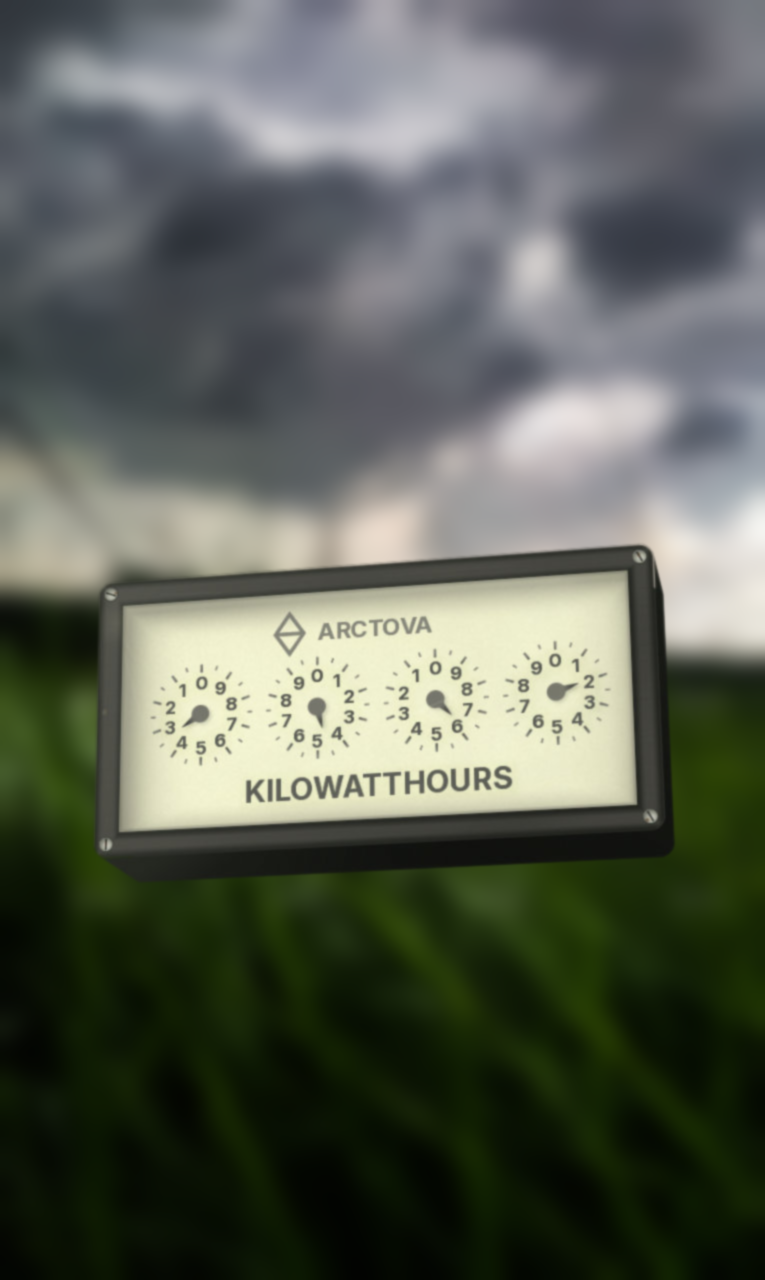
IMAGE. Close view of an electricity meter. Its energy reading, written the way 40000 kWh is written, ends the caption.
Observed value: 3462 kWh
